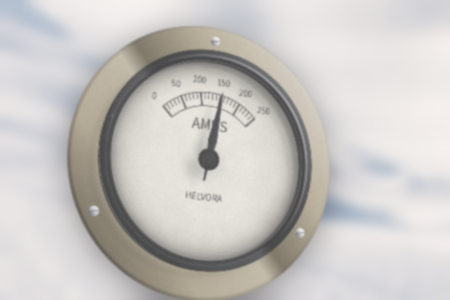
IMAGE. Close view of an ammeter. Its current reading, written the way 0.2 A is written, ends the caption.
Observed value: 150 A
